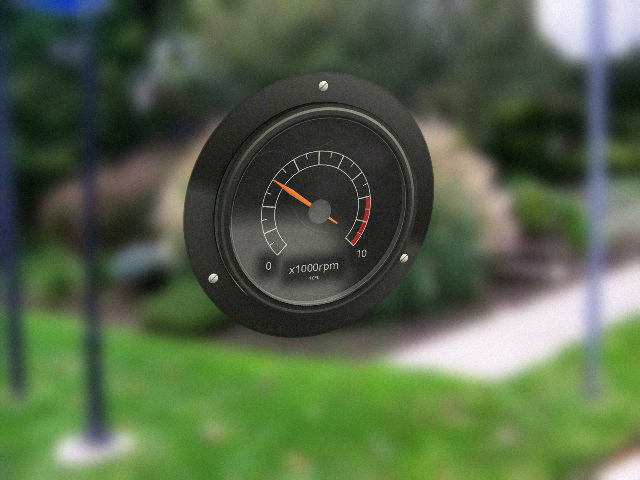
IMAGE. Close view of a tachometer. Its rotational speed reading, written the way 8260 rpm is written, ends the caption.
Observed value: 3000 rpm
